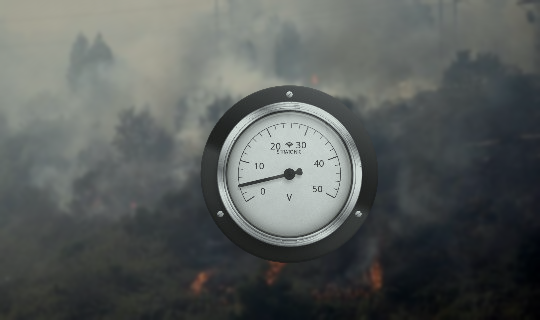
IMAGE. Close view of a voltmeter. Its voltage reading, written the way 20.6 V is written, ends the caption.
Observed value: 4 V
